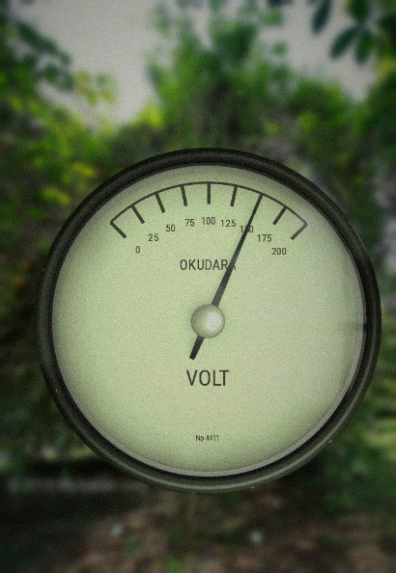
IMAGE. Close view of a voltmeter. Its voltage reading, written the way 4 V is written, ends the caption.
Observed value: 150 V
